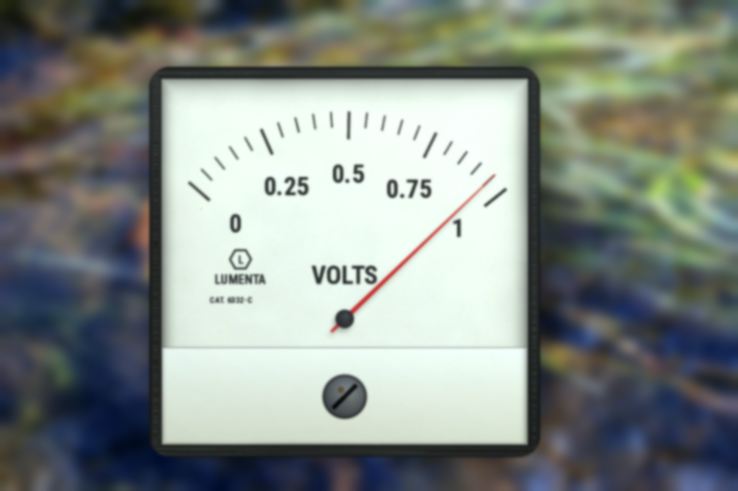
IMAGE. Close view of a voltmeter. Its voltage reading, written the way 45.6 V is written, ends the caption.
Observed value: 0.95 V
